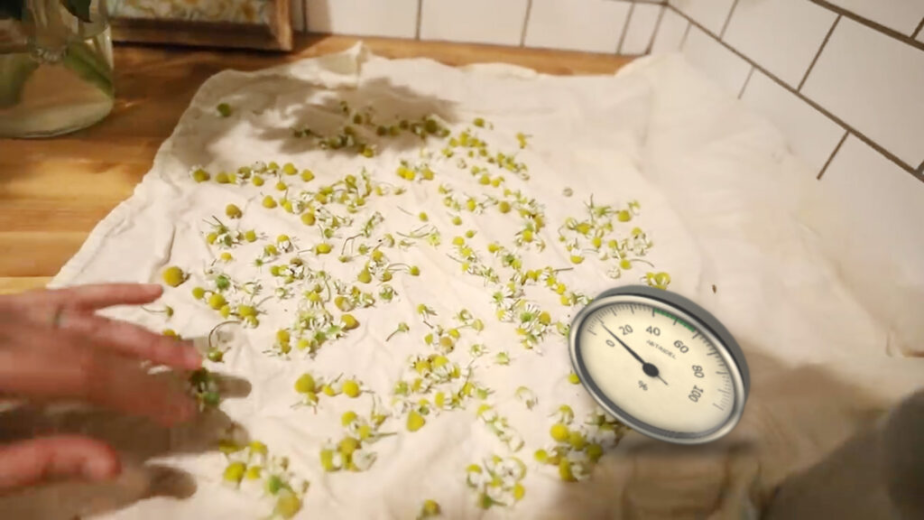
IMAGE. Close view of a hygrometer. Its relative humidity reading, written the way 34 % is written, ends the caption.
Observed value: 10 %
